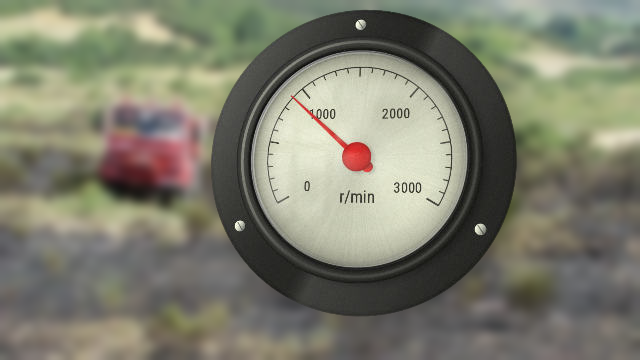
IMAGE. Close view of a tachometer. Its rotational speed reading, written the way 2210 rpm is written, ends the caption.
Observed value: 900 rpm
